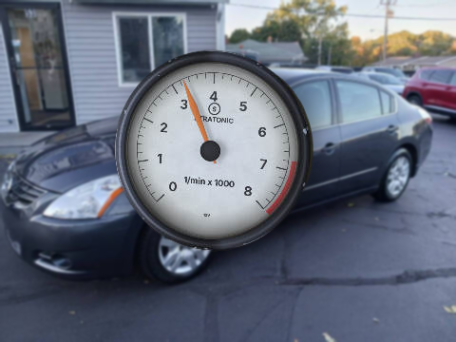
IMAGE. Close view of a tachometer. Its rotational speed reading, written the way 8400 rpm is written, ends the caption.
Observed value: 3300 rpm
